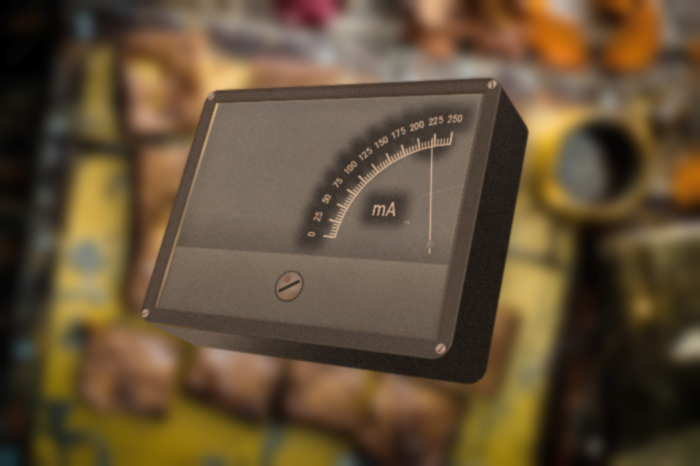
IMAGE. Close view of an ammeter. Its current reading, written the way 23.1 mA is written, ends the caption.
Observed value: 225 mA
